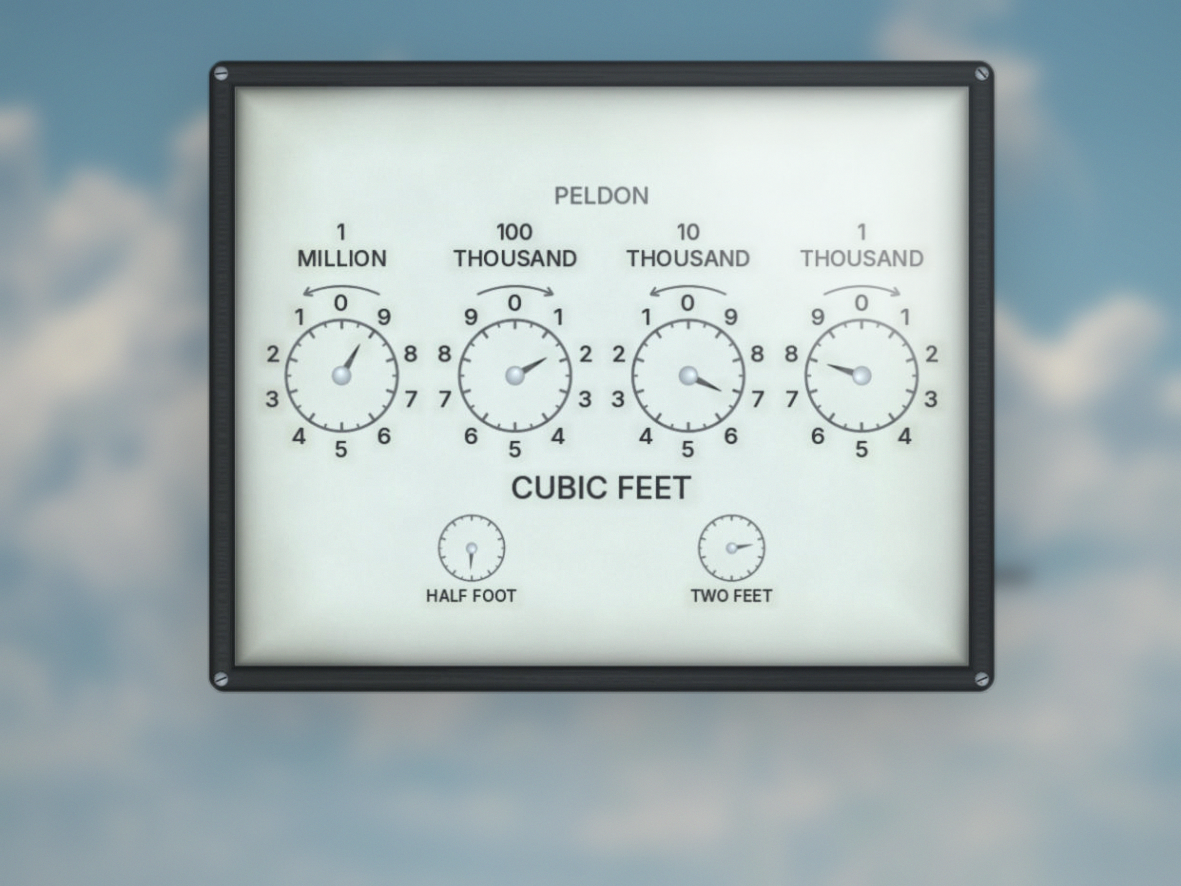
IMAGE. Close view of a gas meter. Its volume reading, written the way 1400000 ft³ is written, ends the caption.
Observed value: 916800 ft³
